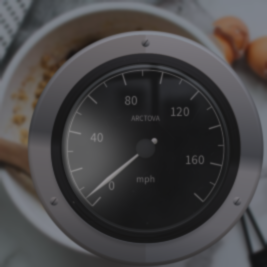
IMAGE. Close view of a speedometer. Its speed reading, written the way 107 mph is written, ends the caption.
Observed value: 5 mph
